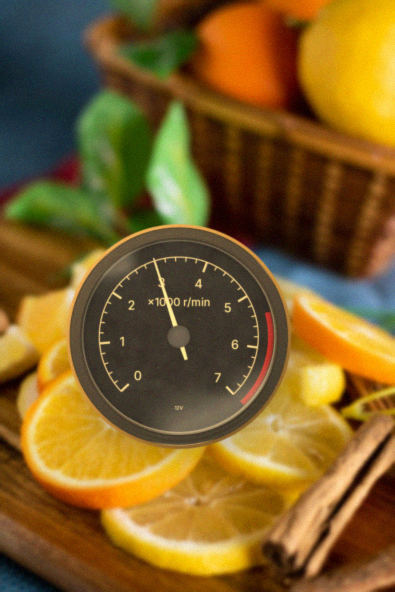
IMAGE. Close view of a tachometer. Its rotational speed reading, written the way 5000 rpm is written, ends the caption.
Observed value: 3000 rpm
